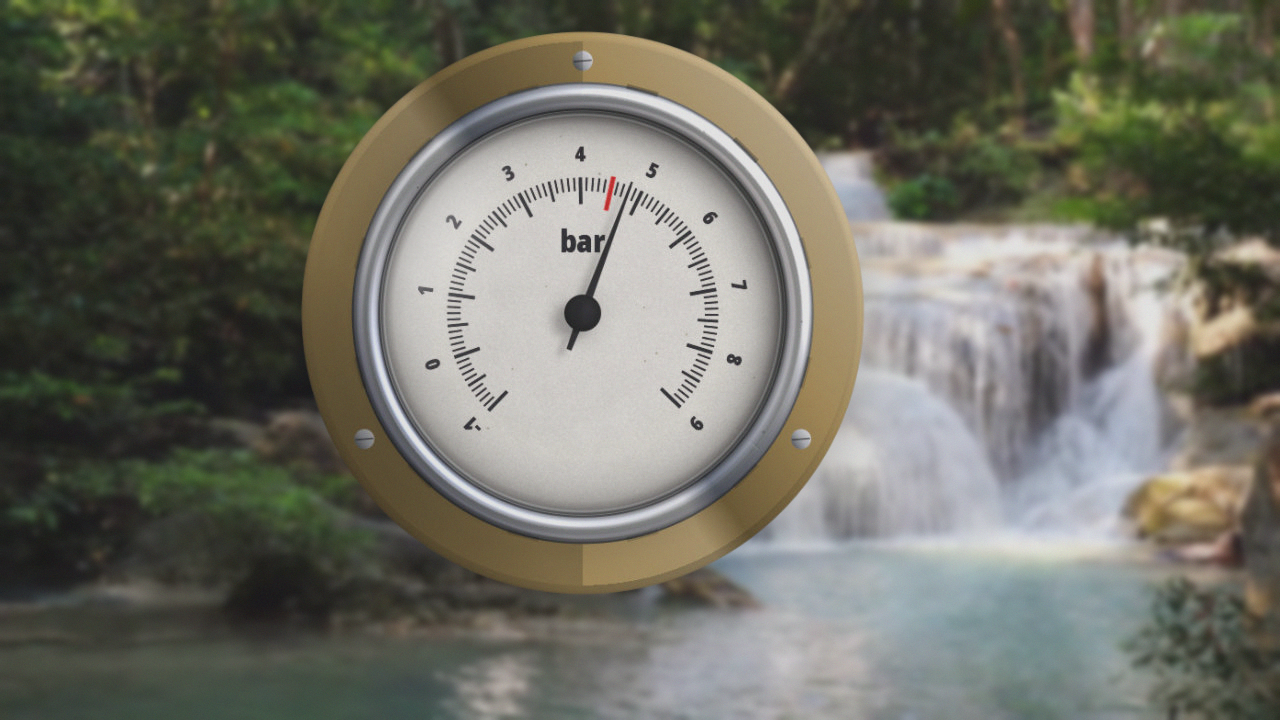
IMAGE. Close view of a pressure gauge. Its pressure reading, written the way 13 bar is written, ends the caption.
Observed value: 4.8 bar
